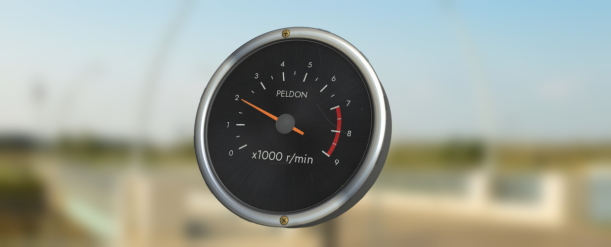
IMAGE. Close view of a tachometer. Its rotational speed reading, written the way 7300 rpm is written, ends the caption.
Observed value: 2000 rpm
